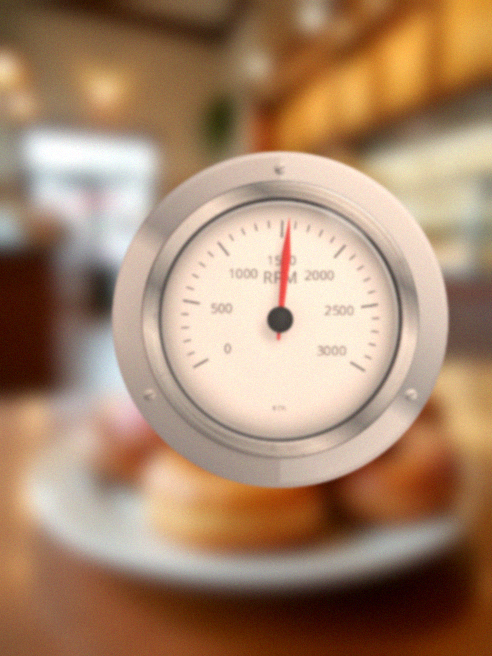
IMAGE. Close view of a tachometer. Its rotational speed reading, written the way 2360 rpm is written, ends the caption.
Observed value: 1550 rpm
